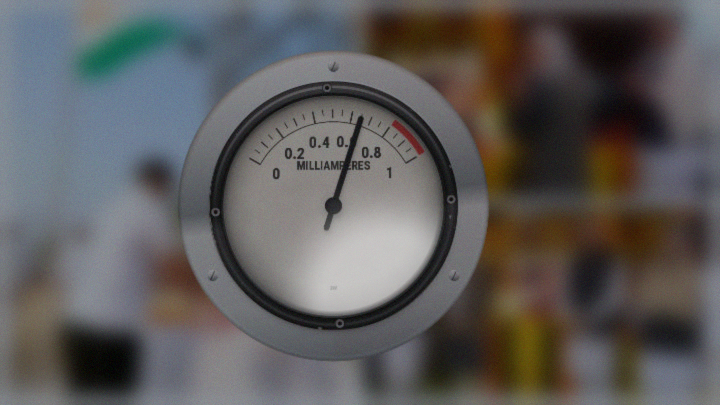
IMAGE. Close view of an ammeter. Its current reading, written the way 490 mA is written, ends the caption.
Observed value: 0.65 mA
